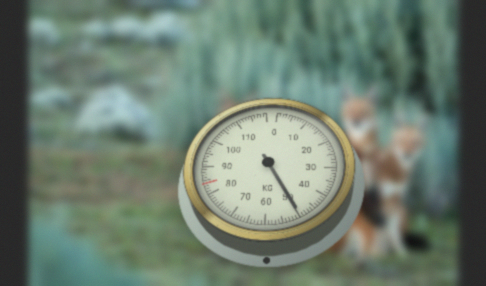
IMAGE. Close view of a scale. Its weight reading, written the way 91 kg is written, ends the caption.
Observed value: 50 kg
